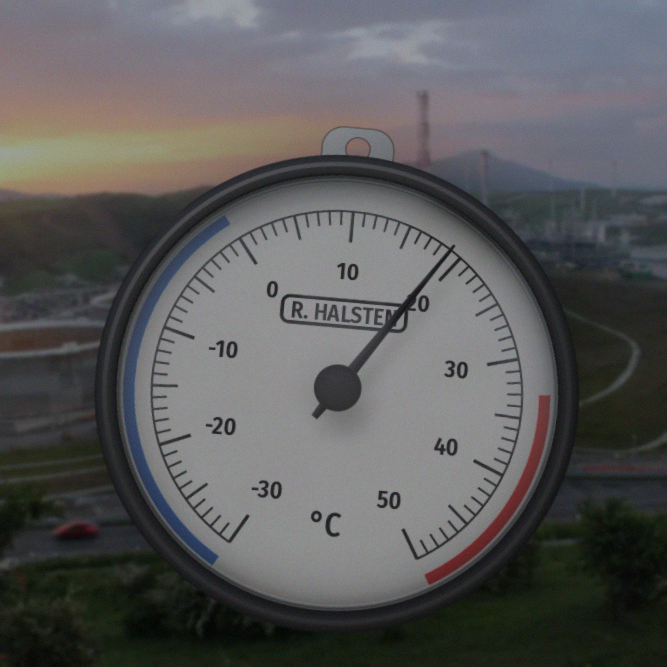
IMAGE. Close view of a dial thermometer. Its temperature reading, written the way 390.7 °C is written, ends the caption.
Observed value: 19 °C
